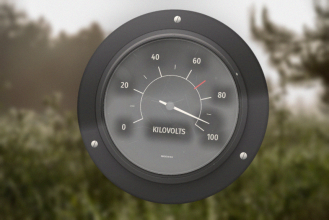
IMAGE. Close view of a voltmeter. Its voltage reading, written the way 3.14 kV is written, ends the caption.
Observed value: 95 kV
